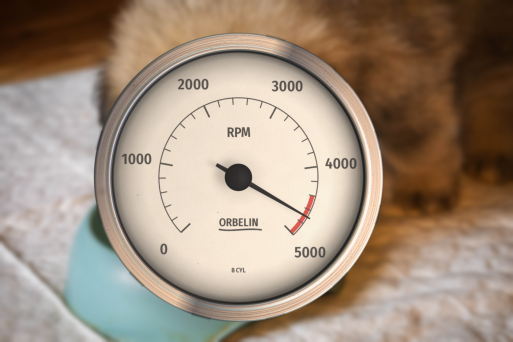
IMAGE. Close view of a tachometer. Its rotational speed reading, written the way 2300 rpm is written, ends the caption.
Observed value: 4700 rpm
